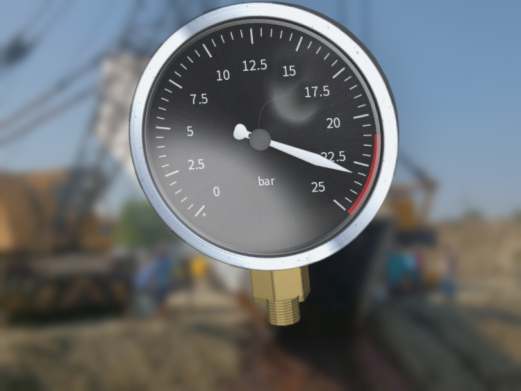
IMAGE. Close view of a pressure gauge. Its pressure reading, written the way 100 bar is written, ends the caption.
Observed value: 23 bar
